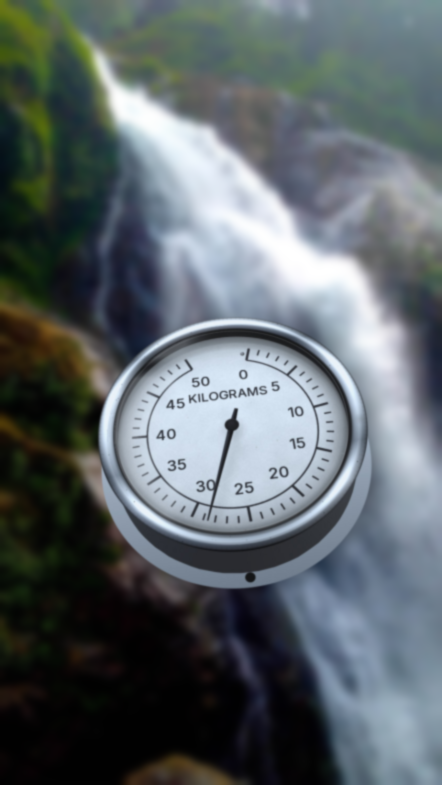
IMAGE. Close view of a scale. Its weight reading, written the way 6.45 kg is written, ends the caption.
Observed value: 28.5 kg
